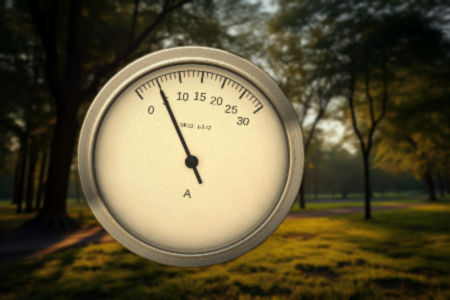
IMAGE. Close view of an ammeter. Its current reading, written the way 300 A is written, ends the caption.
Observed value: 5 A
